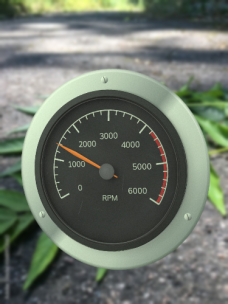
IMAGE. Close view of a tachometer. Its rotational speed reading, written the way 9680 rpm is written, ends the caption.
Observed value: 1400 rpm
